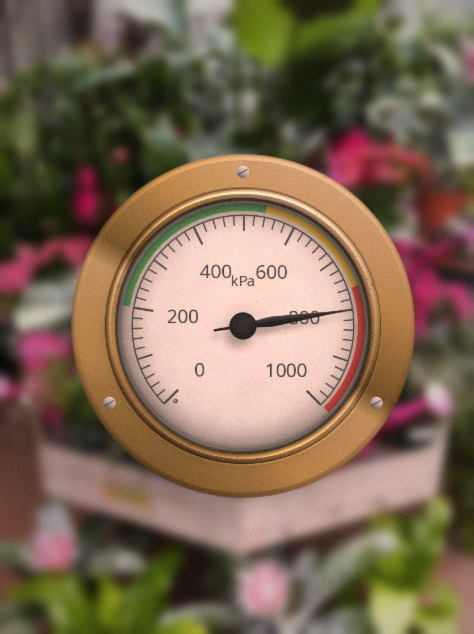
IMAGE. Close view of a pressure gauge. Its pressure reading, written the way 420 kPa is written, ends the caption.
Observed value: 800 kPa
